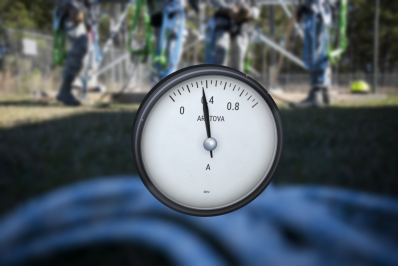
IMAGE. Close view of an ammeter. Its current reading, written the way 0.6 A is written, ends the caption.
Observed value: 0.35 A
